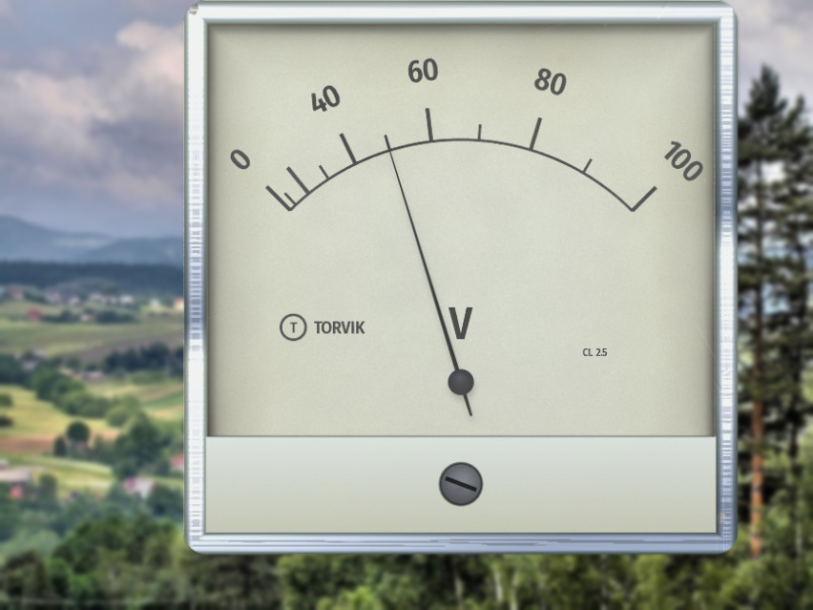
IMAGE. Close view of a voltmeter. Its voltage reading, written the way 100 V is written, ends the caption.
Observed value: 50 V
